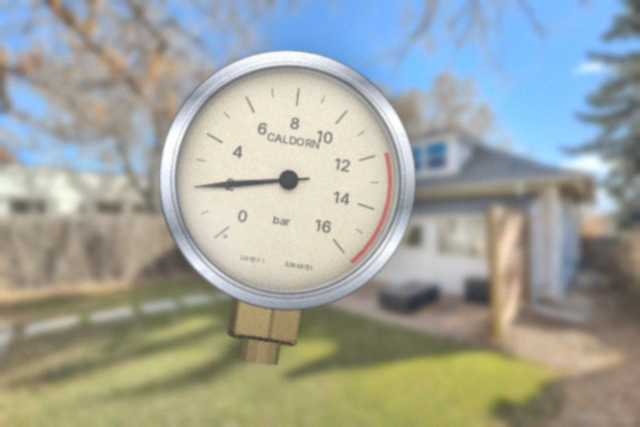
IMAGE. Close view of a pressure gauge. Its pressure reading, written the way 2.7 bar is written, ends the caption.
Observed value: 2 bar
